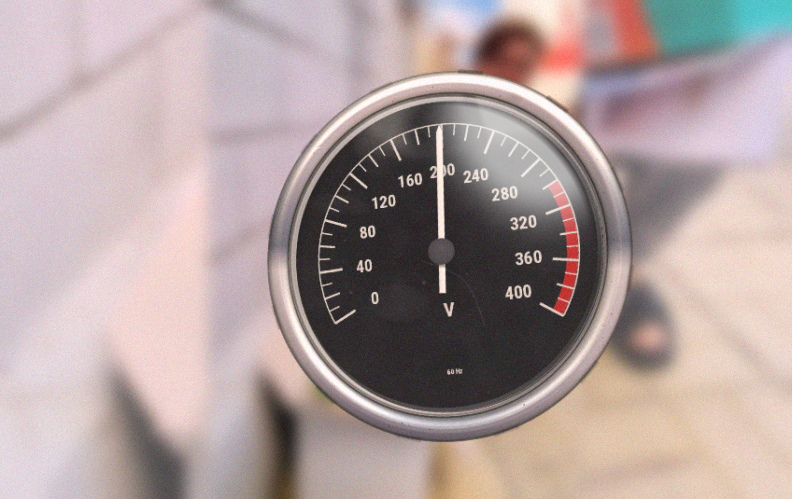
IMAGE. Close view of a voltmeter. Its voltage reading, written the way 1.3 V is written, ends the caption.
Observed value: 200 V
